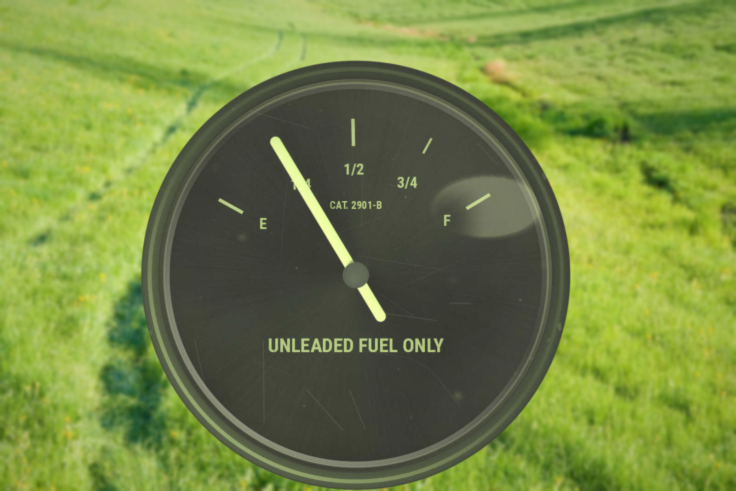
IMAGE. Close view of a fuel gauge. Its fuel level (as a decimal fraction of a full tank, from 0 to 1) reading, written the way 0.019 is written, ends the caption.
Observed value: 0.25
